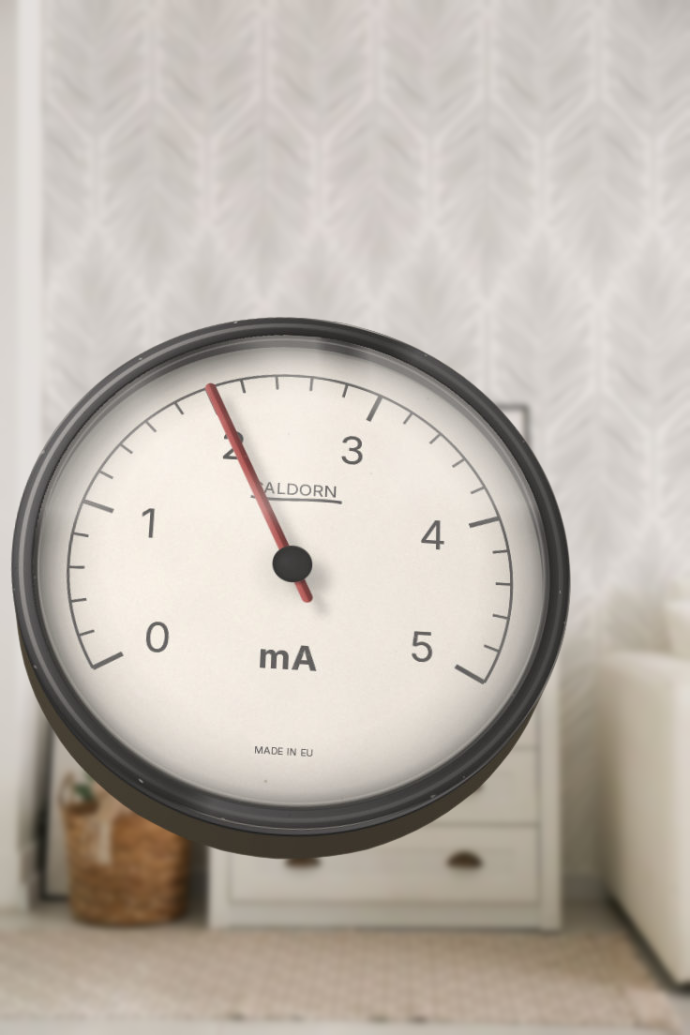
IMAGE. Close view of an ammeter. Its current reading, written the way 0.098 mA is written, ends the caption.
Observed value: 2 mA
